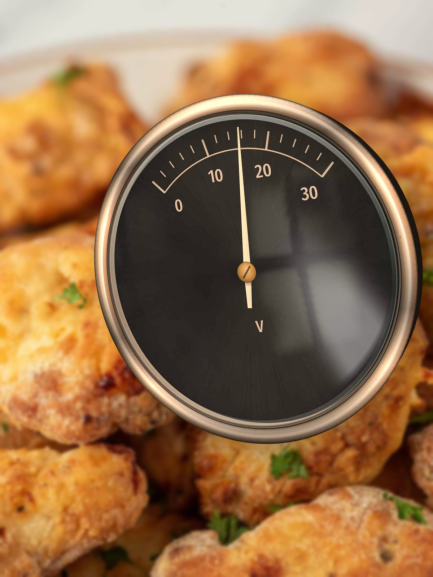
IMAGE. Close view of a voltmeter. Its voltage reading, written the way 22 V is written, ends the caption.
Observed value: 16 V
